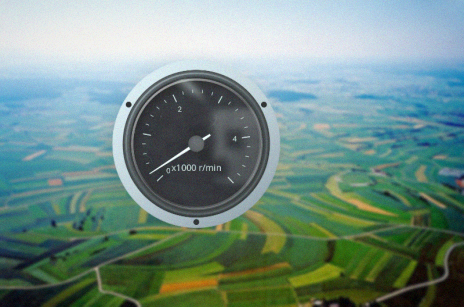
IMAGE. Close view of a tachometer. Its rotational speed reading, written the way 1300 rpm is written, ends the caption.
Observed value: 200 rpm
